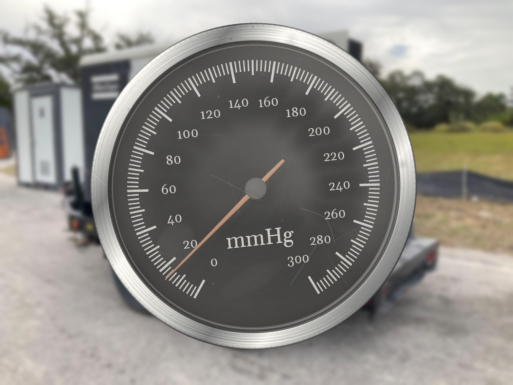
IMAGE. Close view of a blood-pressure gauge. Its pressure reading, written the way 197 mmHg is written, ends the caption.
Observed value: 16 mmHg
